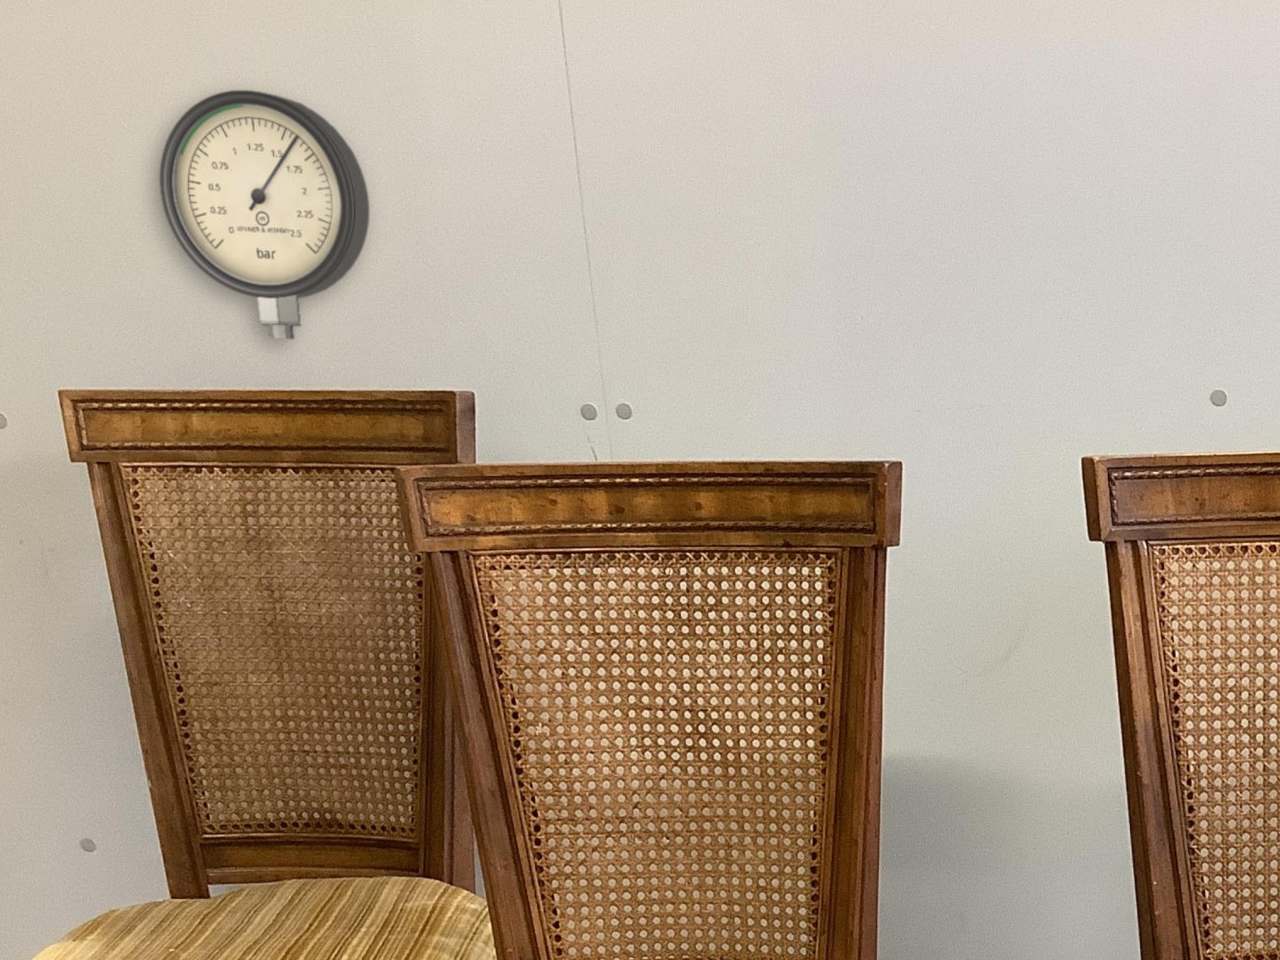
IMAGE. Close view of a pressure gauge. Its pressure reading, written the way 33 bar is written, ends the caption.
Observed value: 1.6 bar
